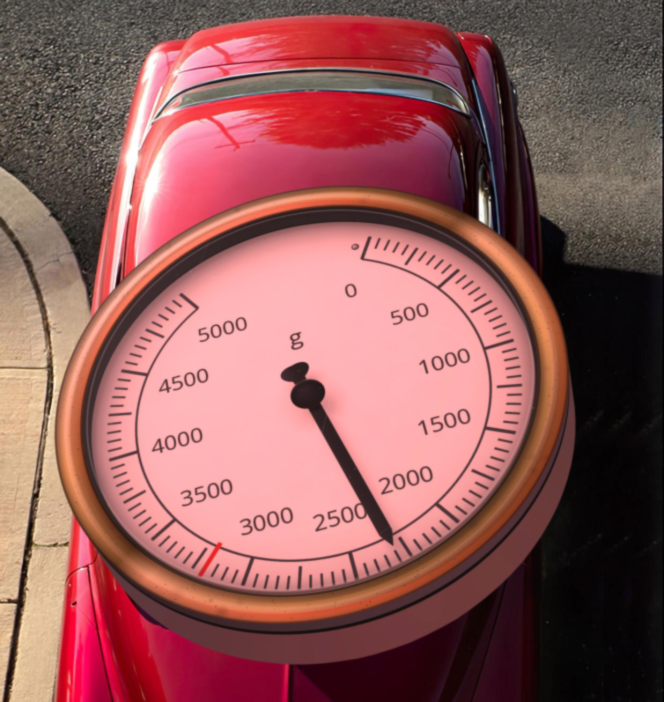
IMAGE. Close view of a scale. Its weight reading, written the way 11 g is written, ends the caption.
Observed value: 2300 g
